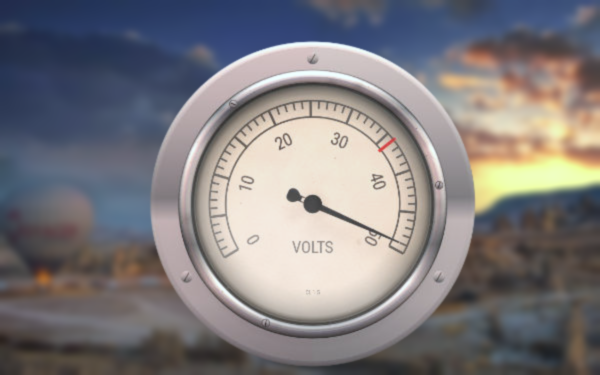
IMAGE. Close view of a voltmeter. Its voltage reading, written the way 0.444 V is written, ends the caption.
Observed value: 49 V
